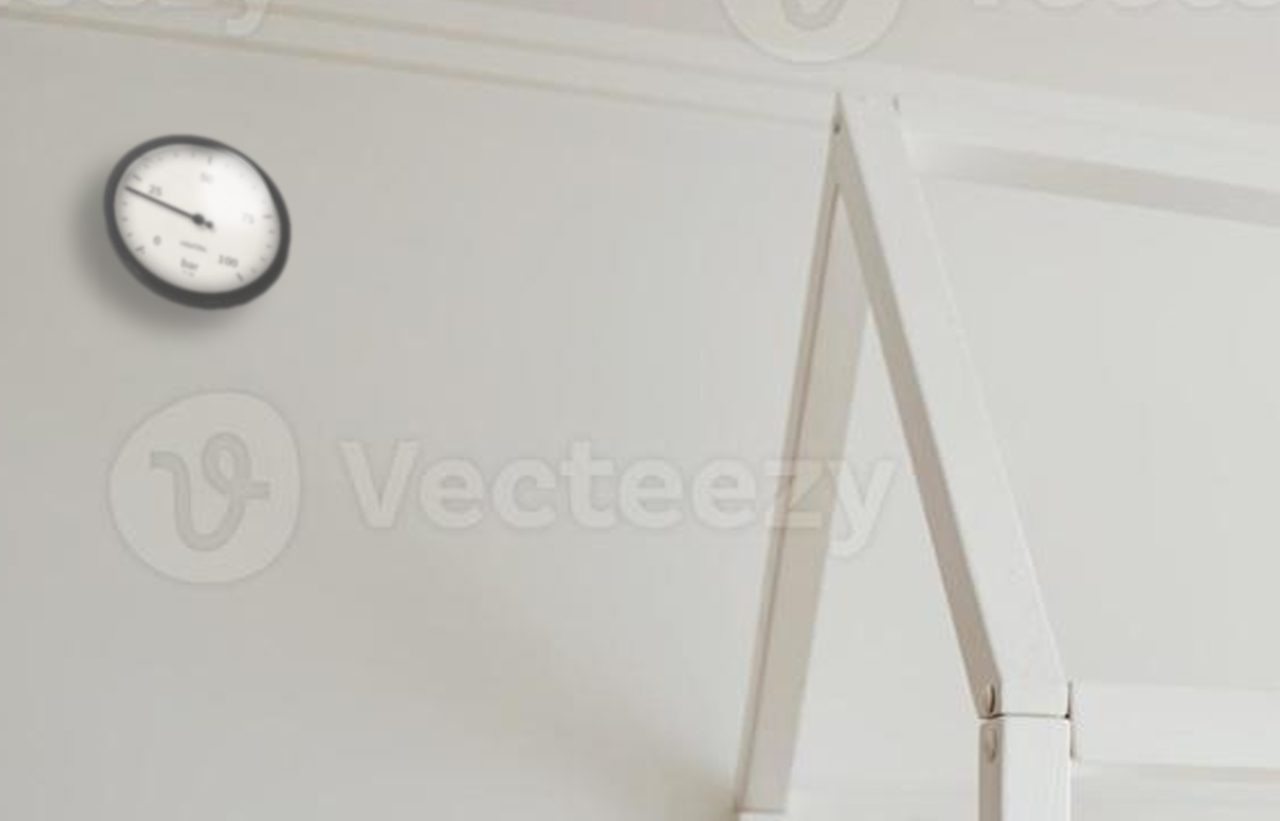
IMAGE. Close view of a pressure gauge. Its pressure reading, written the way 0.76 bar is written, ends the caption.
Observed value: 20 bar
